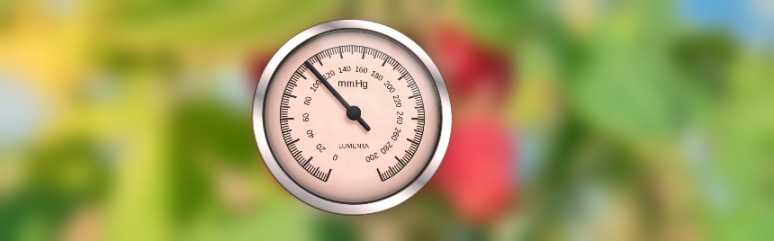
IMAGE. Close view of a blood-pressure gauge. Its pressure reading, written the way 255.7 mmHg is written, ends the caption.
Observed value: 110 mmHg
